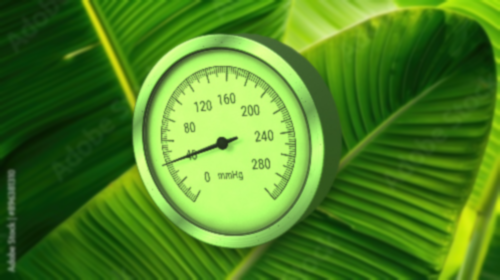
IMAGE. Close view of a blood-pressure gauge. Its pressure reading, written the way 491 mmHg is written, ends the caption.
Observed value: 40 mmHg
